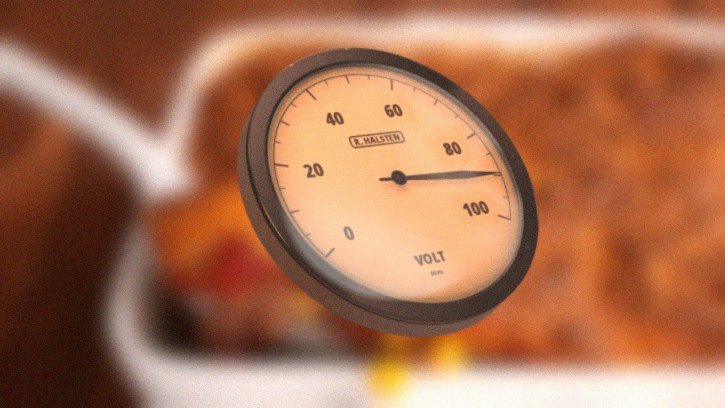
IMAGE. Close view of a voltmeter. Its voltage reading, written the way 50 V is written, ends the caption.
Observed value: 90 V
